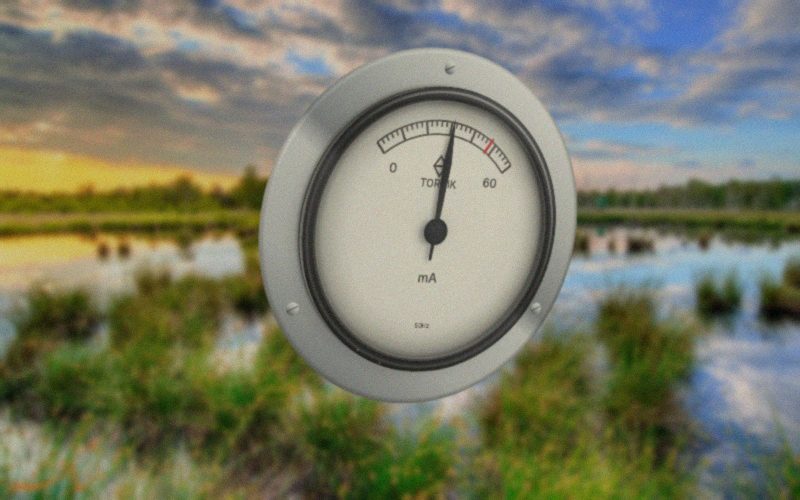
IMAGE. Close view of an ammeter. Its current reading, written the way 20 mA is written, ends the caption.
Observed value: 30 mA
